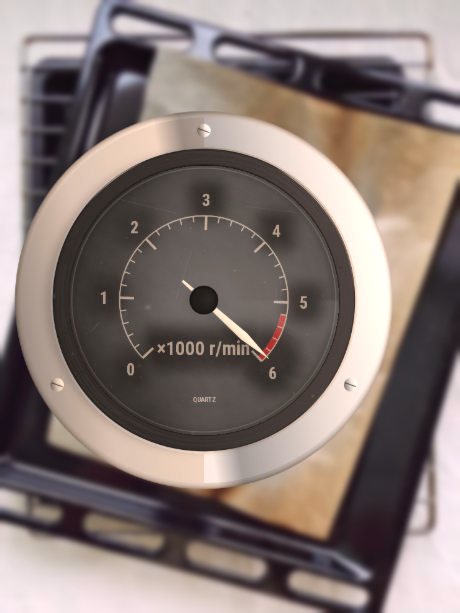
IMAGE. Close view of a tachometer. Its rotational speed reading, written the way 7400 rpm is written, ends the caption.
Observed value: 5900 rpm
